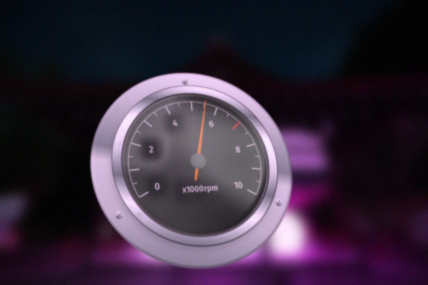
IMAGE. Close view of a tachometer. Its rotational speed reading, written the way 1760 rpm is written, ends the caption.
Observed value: 5500 rpm
